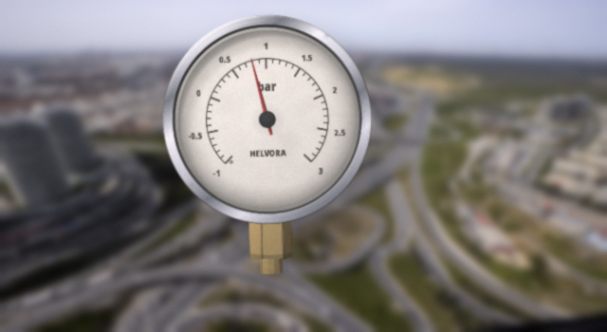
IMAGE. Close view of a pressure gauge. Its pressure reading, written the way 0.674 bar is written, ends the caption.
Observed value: 0.8 bar
